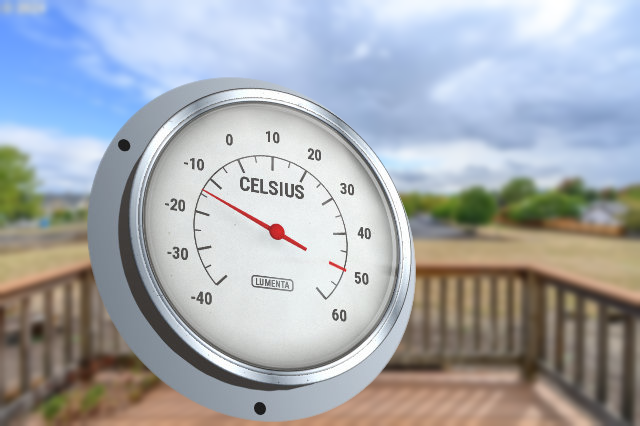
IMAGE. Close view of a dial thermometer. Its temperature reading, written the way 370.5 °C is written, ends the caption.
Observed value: -15 °C
